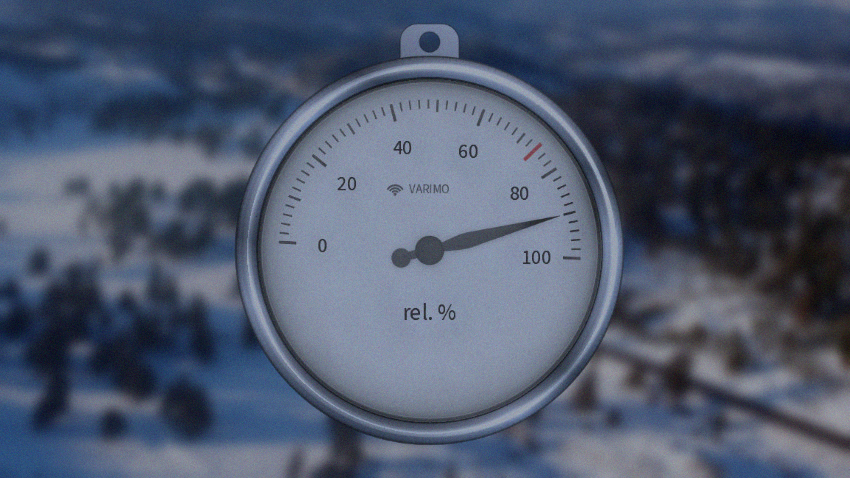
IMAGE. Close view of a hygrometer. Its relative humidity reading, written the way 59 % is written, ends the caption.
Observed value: 90 %
